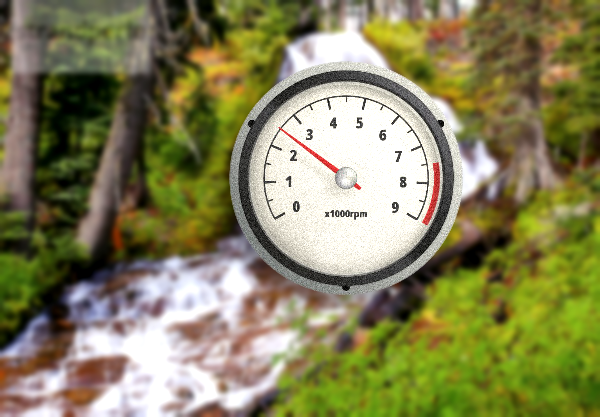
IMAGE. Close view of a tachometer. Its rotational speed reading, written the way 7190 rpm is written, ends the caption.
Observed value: 2500 rpm
